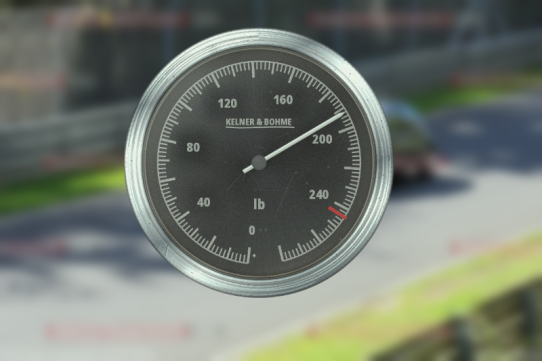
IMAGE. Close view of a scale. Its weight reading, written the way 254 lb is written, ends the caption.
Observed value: 192 lb
